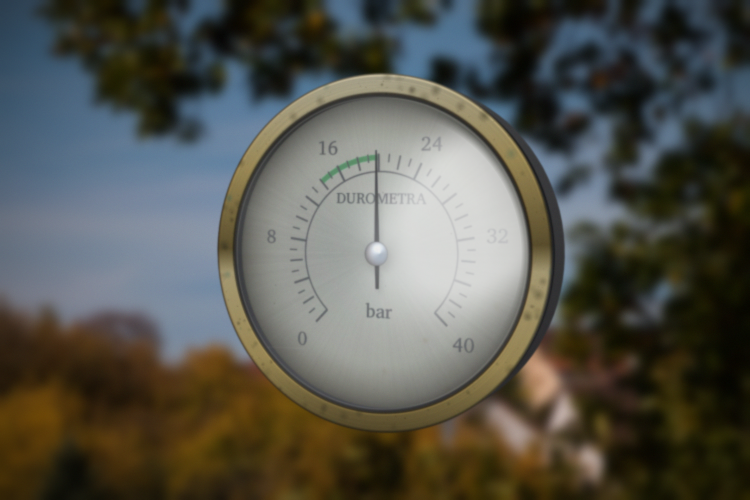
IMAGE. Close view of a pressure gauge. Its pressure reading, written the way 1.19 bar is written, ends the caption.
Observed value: 20 bar
